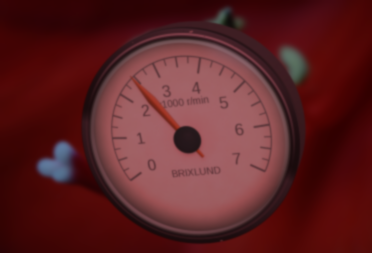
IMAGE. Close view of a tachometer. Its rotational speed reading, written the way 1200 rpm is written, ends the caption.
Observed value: 2500 rpm
